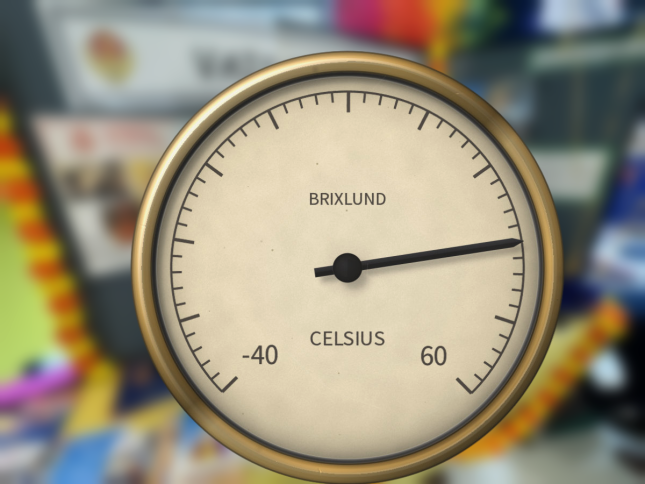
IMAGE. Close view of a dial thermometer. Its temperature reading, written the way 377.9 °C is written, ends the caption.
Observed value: 40 °C
